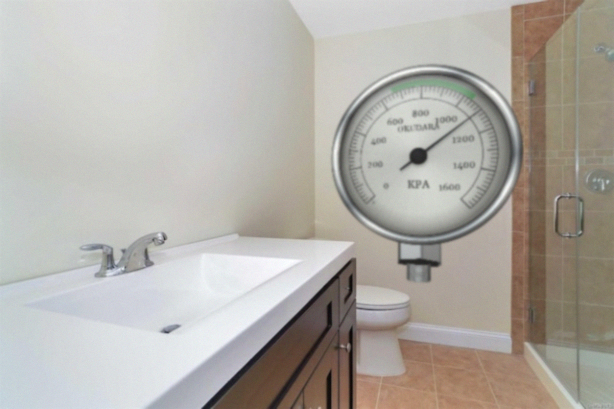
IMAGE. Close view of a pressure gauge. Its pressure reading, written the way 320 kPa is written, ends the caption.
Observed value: 1100 kPa
